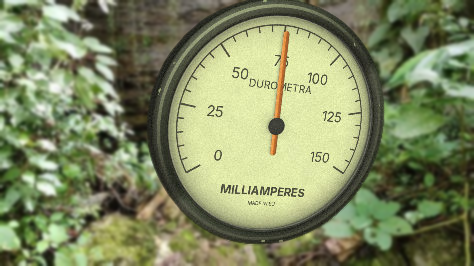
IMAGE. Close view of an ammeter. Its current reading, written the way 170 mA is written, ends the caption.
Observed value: 75 mA
